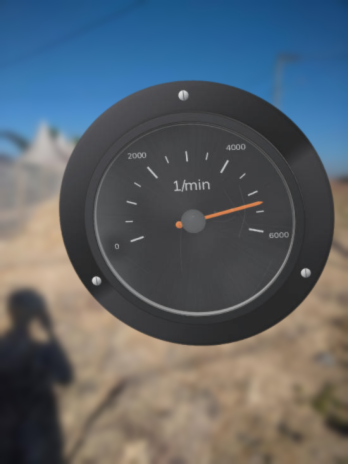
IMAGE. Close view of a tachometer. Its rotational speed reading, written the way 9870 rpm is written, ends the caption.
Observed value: 5250 rpm
